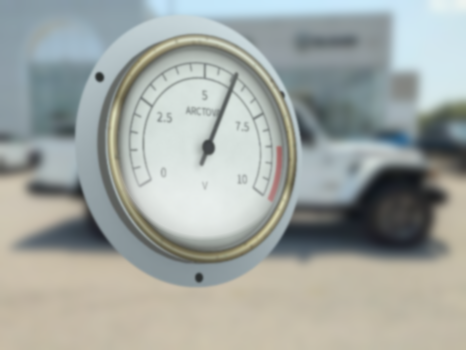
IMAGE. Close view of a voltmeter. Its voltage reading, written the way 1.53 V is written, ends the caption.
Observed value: 6 V
